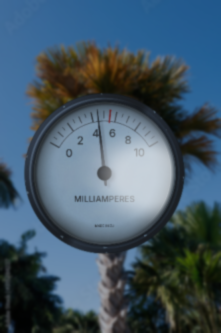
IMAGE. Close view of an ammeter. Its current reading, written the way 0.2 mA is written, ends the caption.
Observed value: 4.5 mA
